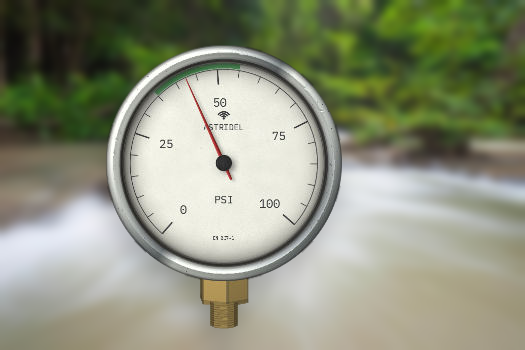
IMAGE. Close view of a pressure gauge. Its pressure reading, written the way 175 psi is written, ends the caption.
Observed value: 42.5 psi
